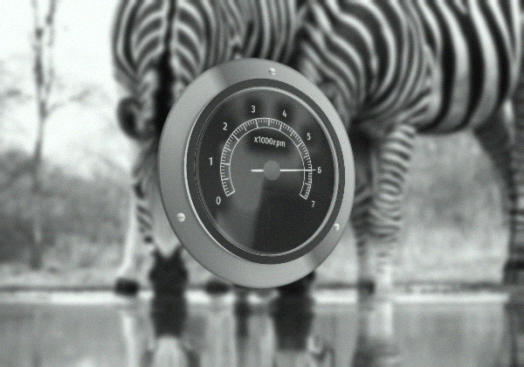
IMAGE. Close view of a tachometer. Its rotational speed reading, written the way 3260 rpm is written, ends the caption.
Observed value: 6000 rpm
